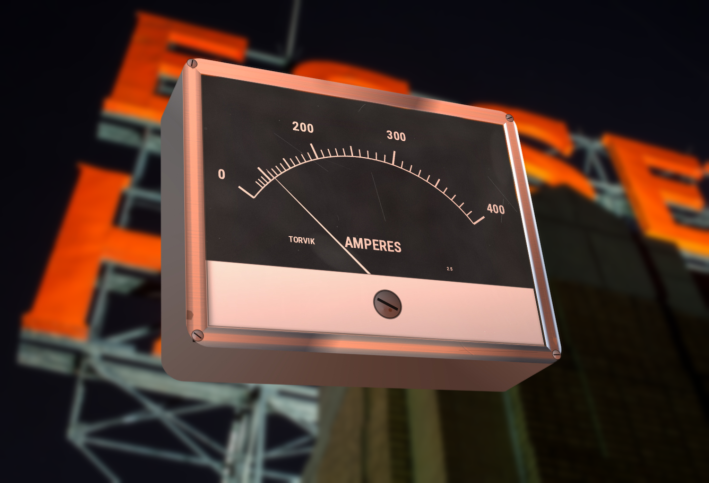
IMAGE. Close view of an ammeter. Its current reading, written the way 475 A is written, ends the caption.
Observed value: 100 A
